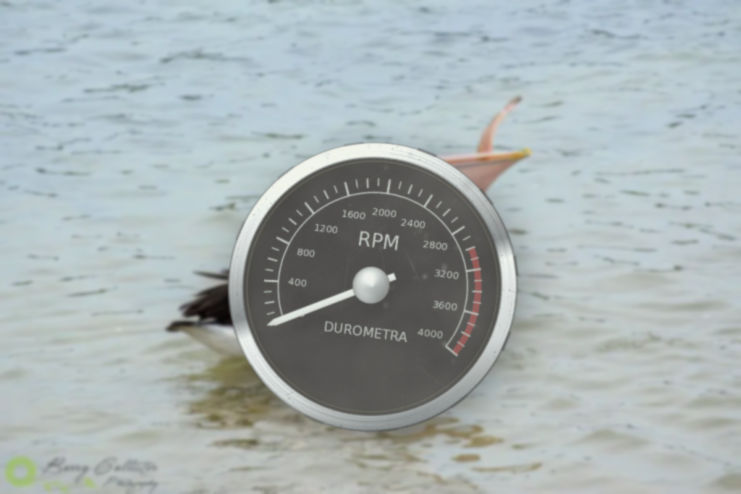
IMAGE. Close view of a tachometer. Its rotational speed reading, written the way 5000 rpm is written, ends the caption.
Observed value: 0 rpm
